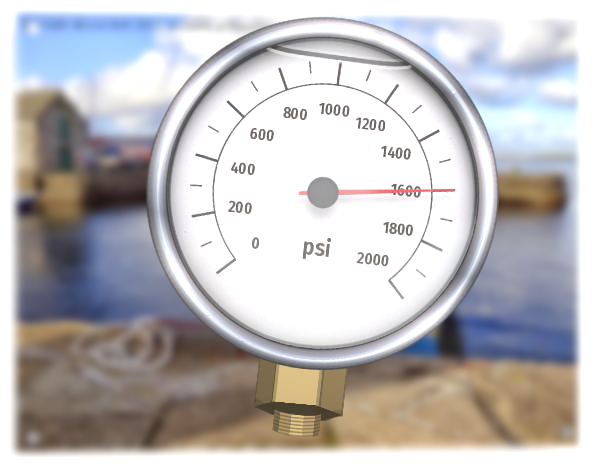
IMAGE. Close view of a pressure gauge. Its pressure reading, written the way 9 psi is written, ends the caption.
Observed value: 1600 psi
